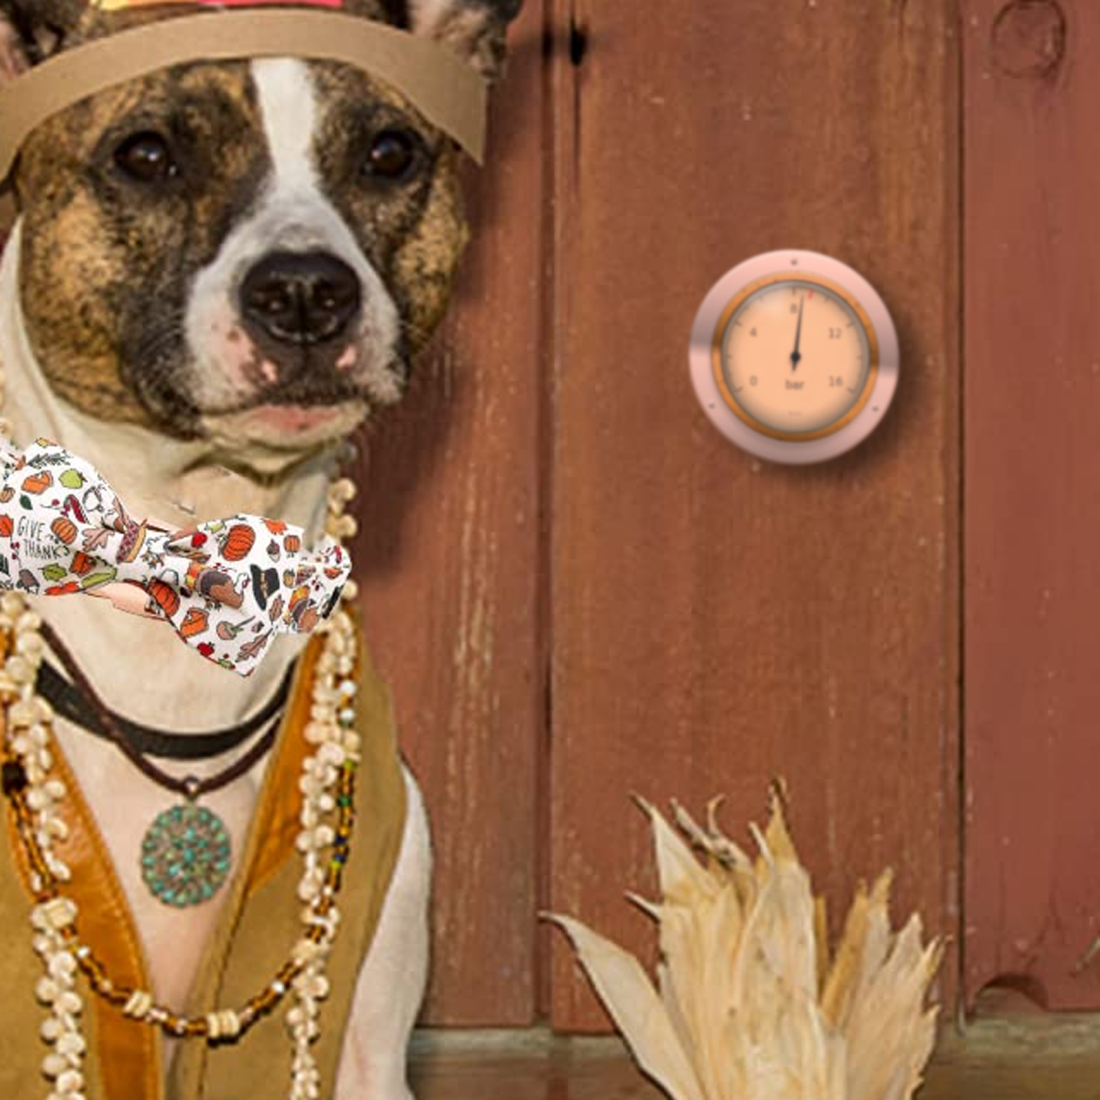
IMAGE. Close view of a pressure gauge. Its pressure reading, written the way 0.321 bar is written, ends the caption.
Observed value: 8.5 bar
